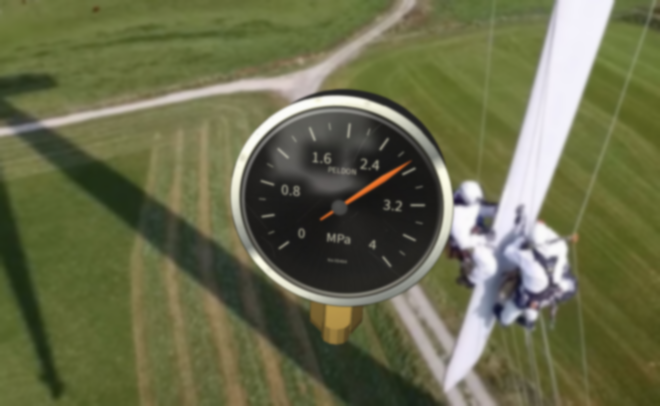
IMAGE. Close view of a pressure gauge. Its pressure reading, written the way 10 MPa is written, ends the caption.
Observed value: 2.7 MPa
